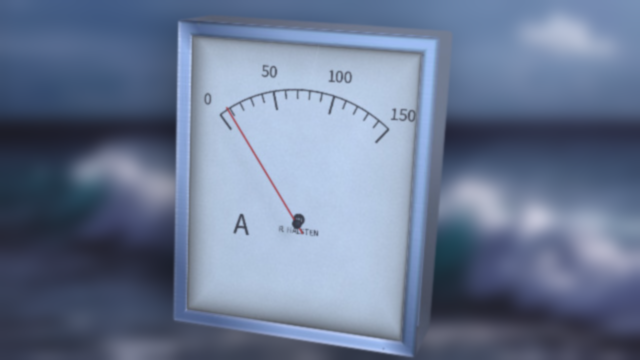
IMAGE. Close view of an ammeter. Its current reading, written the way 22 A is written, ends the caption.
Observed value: 10 A
